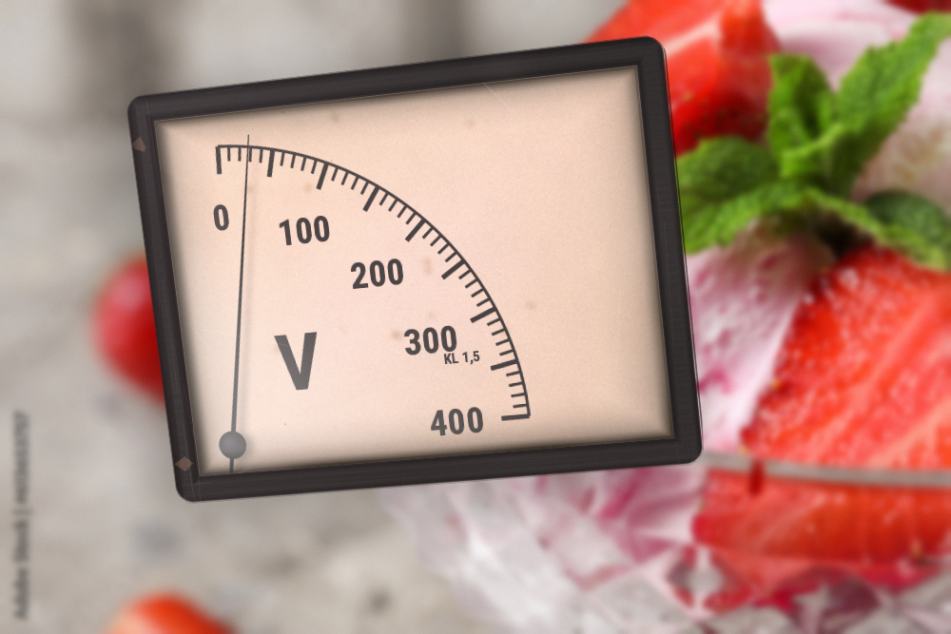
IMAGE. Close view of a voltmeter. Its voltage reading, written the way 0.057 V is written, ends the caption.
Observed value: 30 V
